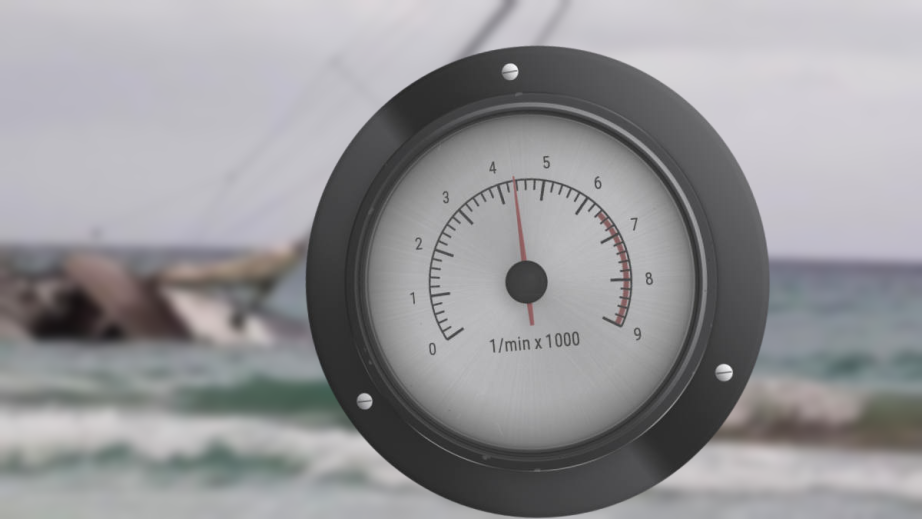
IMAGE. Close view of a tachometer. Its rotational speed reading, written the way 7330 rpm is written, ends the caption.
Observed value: 4400 rpm
